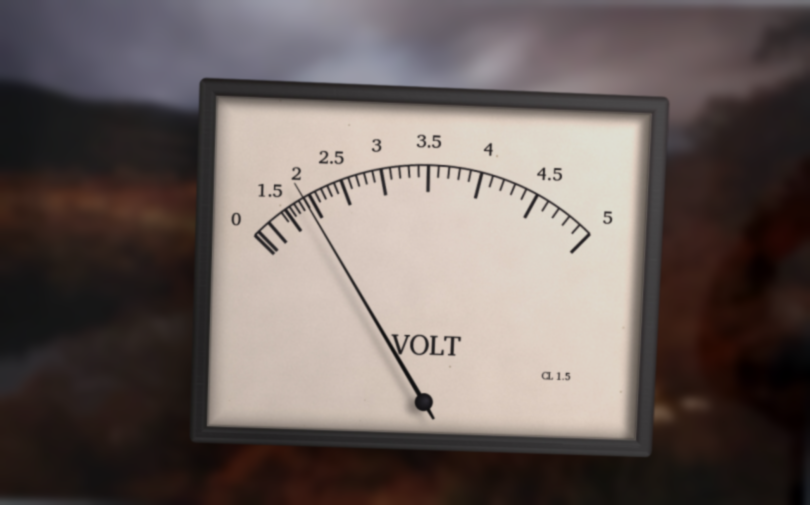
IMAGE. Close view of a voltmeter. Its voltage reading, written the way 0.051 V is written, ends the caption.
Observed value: 1.9 V
